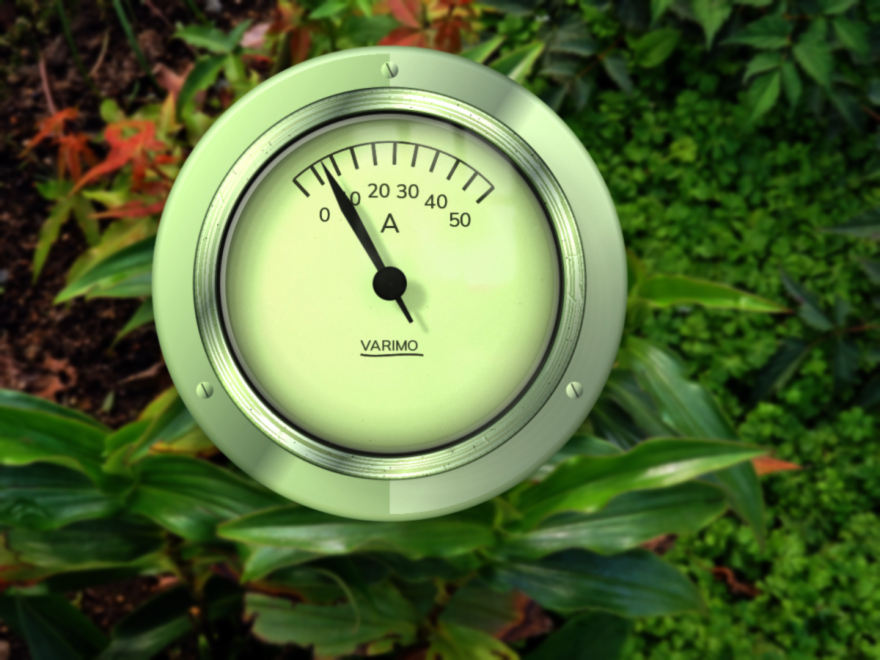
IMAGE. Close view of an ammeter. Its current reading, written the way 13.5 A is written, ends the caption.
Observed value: 7.5 A
